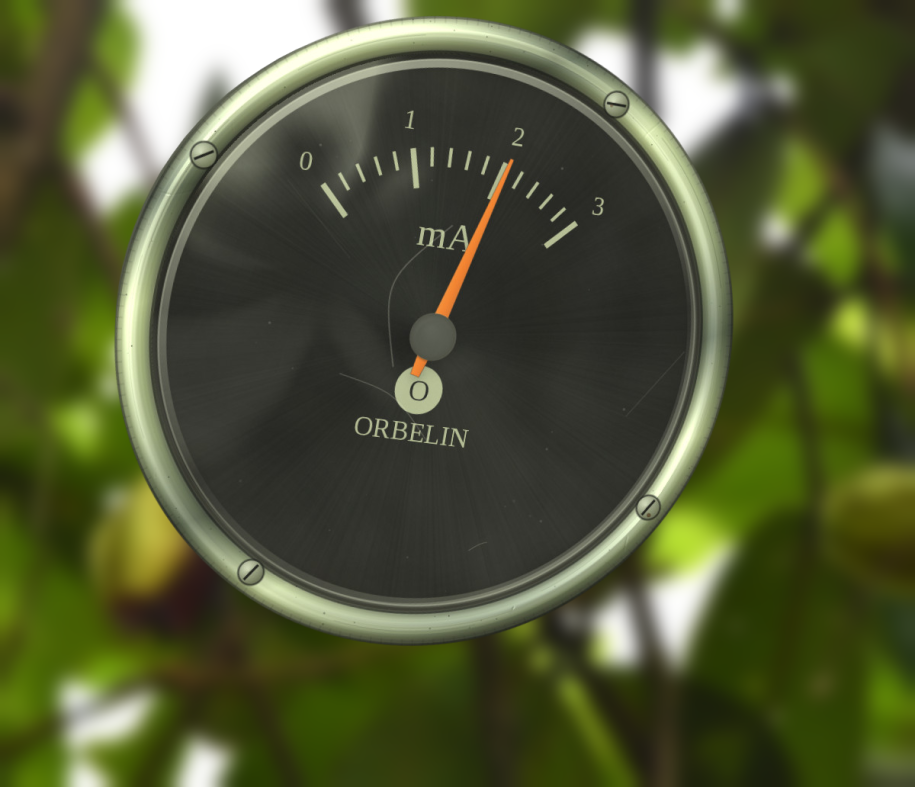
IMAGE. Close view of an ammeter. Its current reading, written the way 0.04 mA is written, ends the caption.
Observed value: 2 mA
